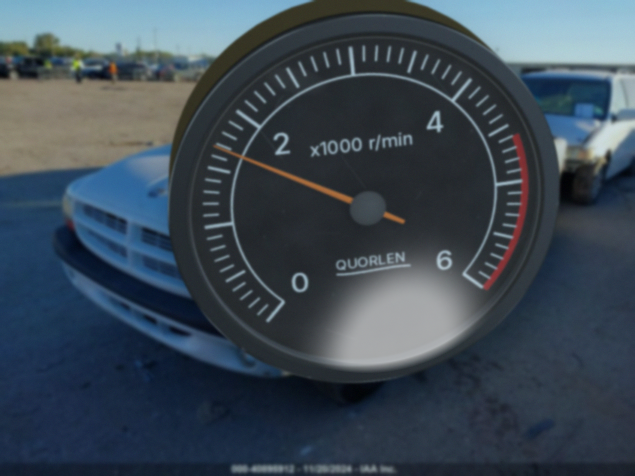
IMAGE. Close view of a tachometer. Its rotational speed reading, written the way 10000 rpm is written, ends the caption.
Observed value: 1700 rpm
